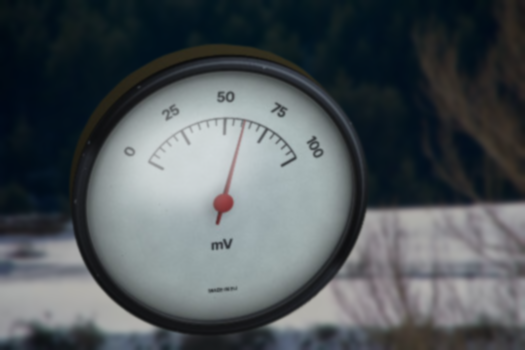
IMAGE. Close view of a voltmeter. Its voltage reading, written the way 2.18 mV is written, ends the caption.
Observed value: 60 mV
